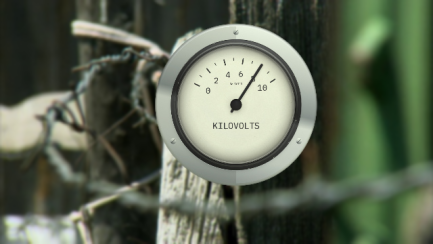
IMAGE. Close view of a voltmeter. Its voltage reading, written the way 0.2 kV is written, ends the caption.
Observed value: 8 kV
